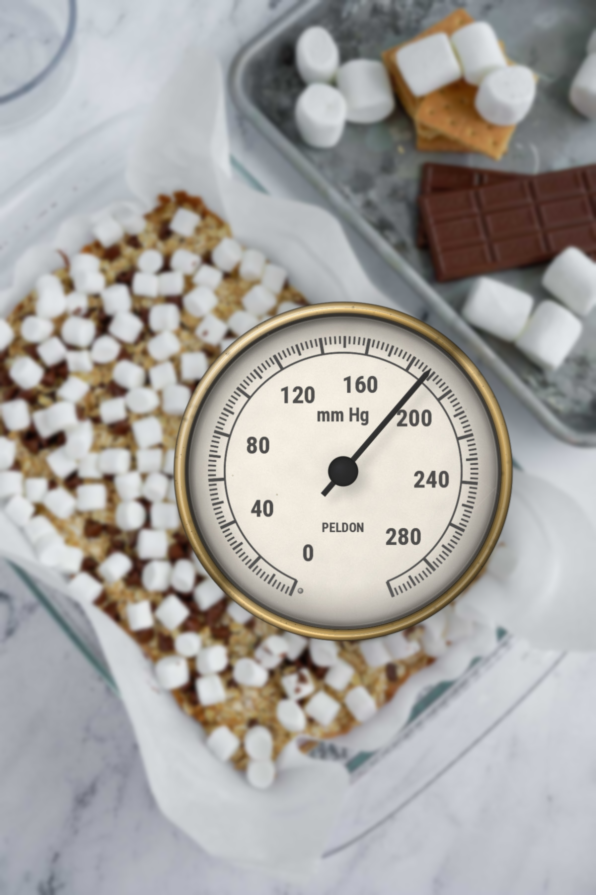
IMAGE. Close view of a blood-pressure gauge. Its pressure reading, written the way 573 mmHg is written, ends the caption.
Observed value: 188 mmHg
